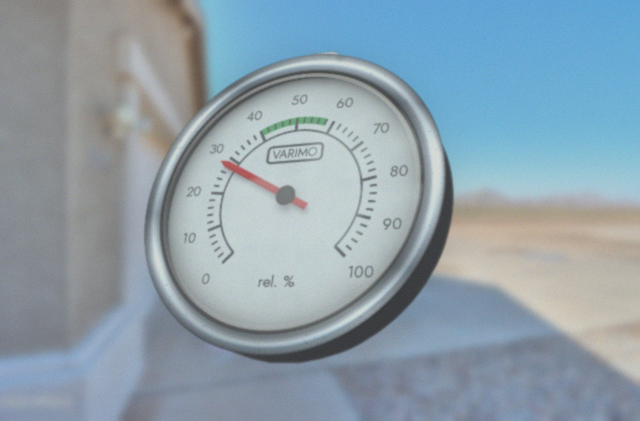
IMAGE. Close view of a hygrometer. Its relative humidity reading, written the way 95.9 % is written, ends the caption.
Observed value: 28 %
